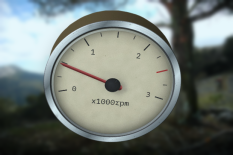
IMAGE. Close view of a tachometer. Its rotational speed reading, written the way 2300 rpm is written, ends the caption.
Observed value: 500 rpm
